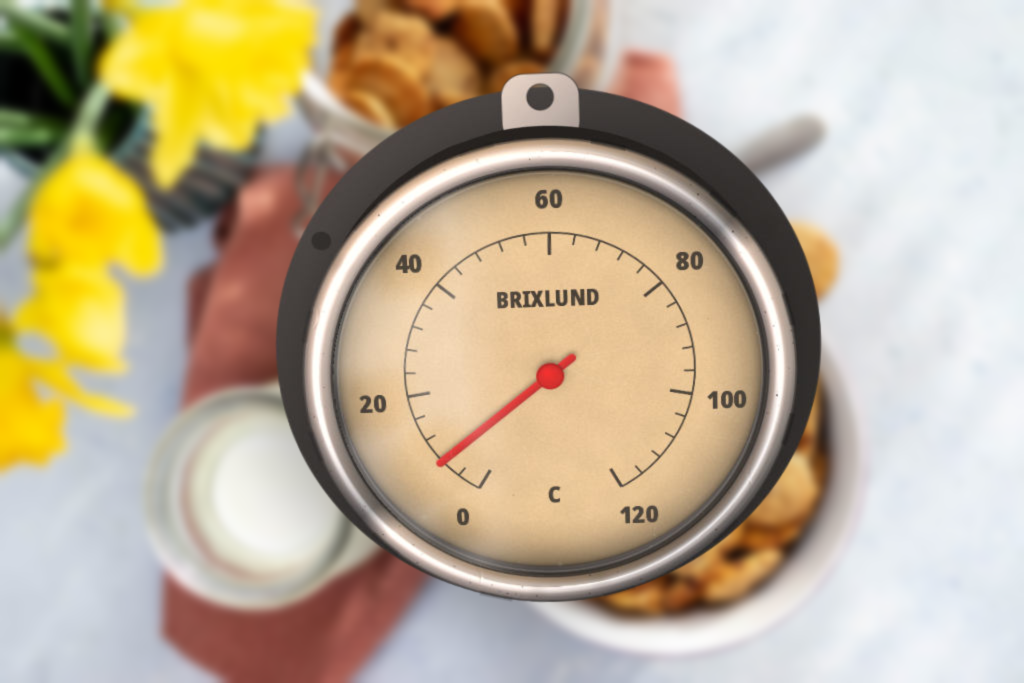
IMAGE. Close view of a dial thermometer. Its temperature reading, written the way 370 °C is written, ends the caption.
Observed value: 8 °C
